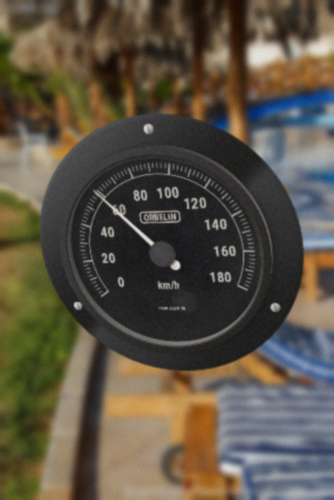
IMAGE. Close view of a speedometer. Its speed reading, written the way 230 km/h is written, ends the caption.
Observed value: 60 km/h
